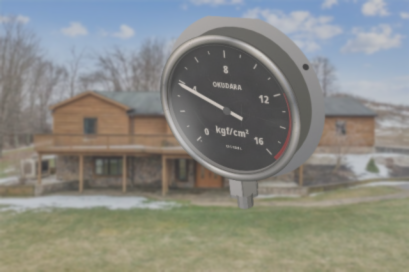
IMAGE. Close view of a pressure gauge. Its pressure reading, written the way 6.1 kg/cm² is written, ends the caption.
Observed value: 4 kg/cm²
